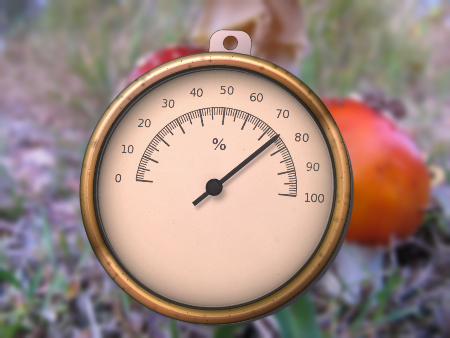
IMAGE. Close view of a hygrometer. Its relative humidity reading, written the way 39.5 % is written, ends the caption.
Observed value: 75 %
